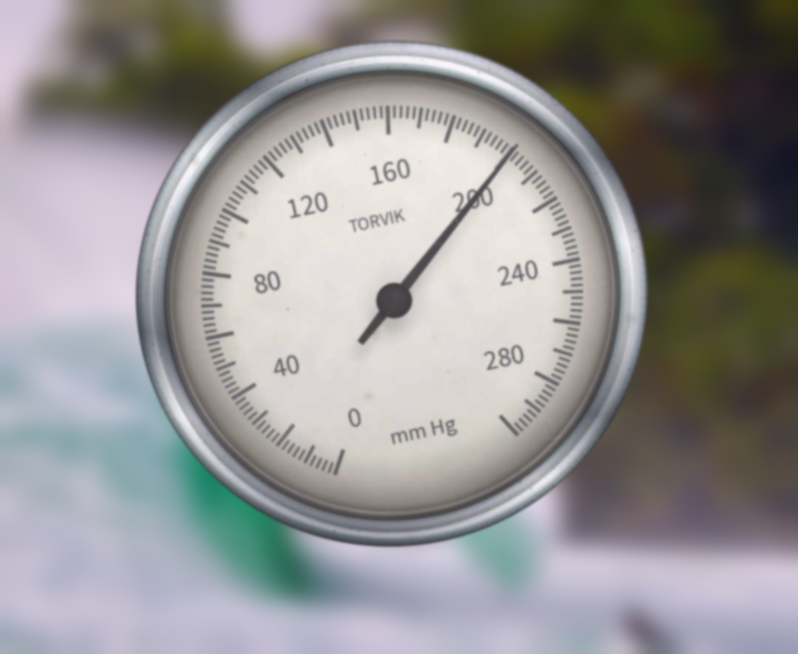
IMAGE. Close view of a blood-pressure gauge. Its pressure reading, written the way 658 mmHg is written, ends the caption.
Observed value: 200 mmHg
